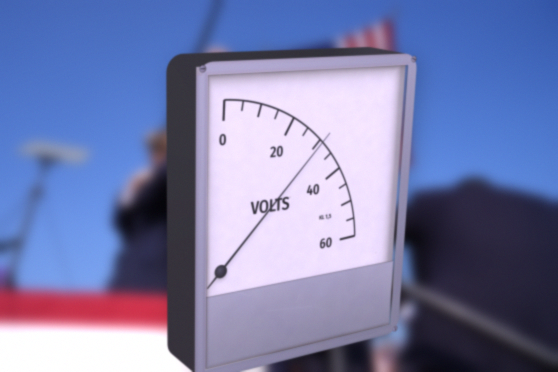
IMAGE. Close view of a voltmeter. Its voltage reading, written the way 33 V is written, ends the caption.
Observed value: 30 V
